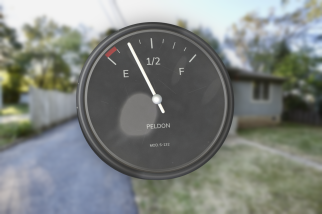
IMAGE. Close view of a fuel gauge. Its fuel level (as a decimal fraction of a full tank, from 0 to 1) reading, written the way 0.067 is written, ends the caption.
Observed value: 0.25
